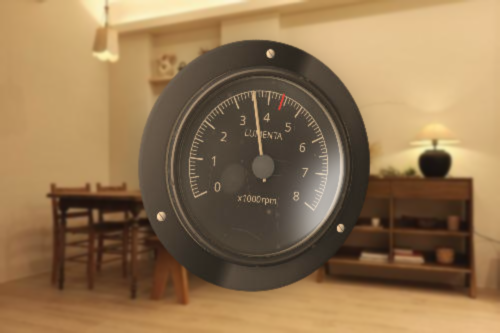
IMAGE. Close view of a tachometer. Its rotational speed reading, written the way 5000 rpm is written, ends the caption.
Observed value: 3500 rpm
